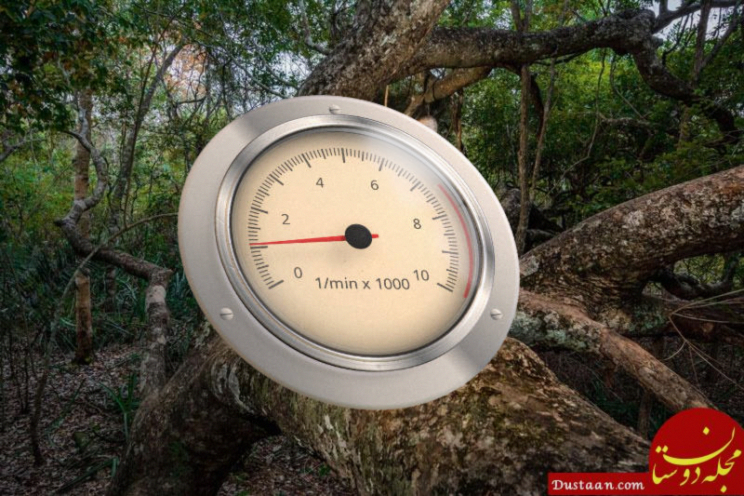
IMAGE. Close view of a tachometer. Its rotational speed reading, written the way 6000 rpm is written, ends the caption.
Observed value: 1000 rpm
